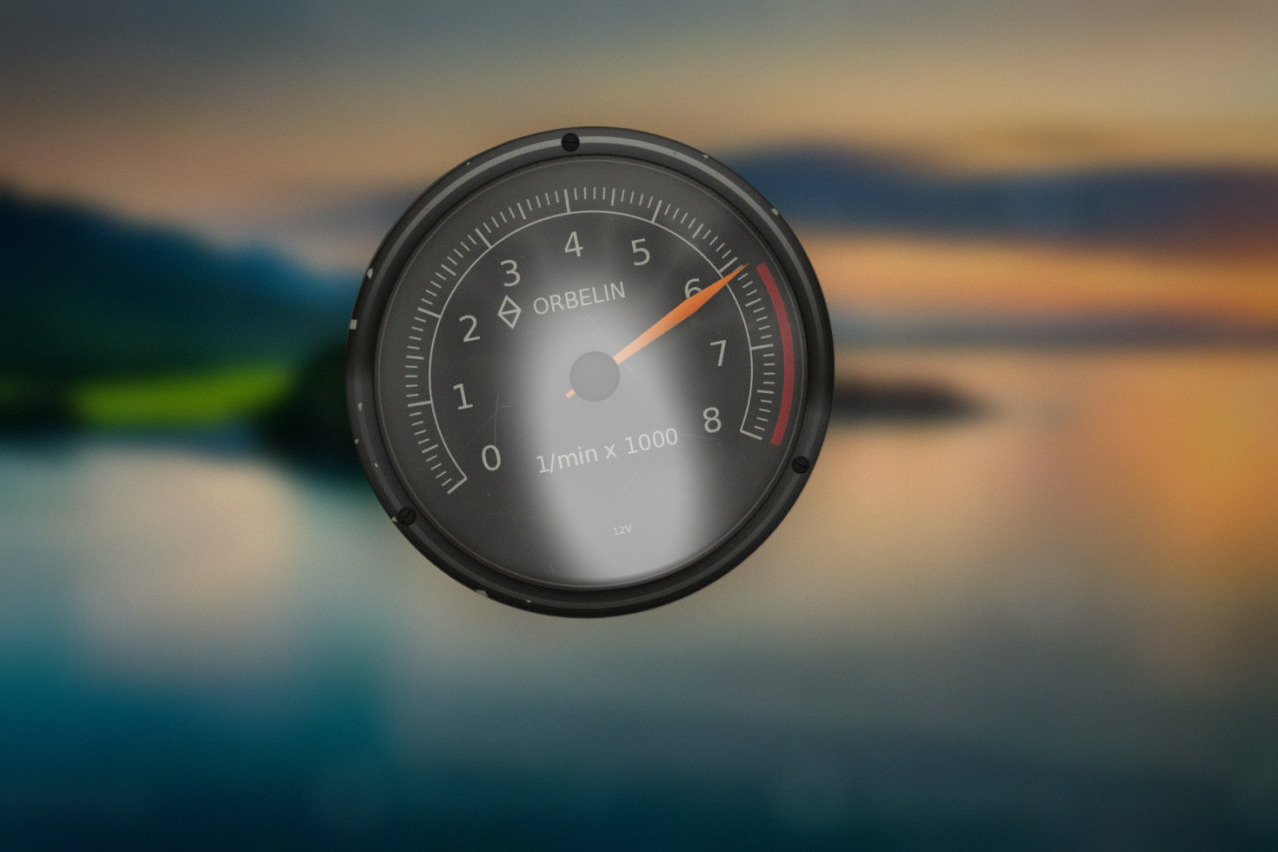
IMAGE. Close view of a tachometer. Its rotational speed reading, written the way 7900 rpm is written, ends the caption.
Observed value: 6100 rpm
